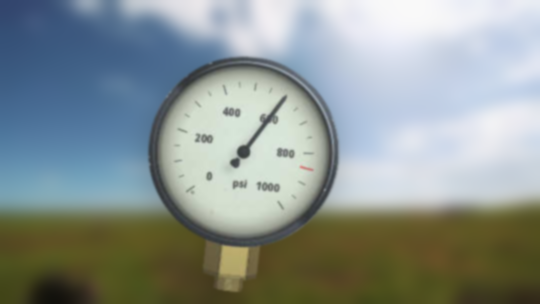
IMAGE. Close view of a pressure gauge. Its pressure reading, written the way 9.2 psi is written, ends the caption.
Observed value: 600 psi
